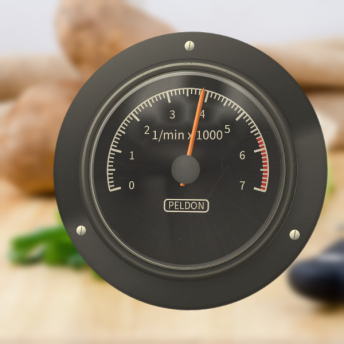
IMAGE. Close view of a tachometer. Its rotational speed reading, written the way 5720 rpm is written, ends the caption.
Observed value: 3900 rpm
